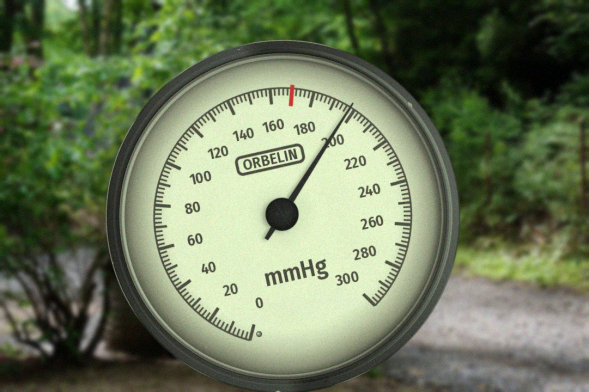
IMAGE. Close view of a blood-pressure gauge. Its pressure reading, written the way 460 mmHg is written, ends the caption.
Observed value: 198 mmHg
